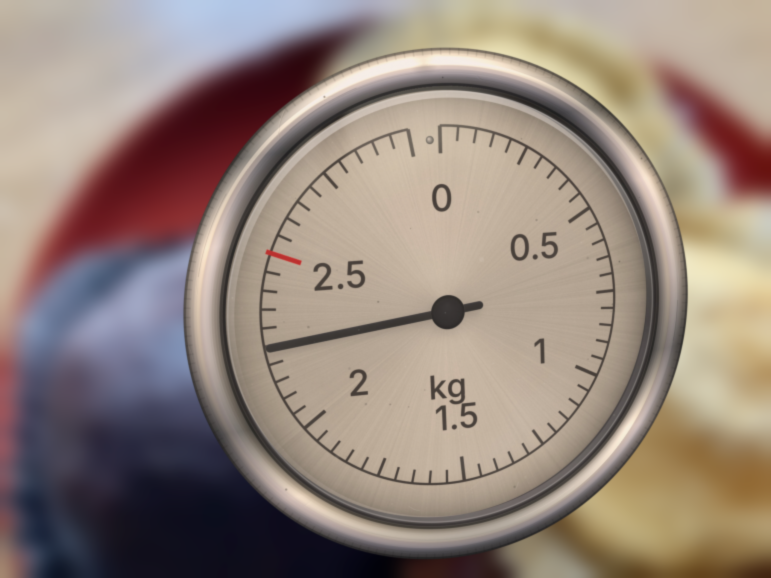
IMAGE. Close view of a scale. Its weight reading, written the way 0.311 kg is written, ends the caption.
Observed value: 2.25 kg
